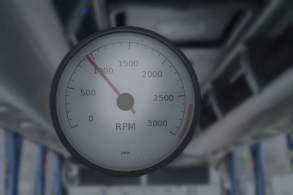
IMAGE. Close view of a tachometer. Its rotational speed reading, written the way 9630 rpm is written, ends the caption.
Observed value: 950 rpm
